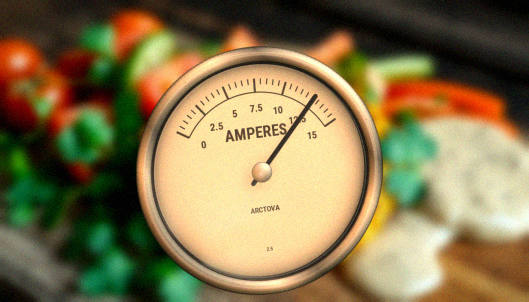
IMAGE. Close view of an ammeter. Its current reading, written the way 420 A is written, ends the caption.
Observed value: 12.5 A
